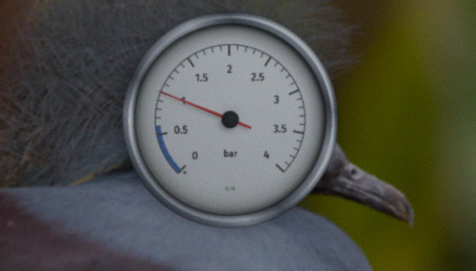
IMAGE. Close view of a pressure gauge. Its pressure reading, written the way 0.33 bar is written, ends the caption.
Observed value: 1 bar
